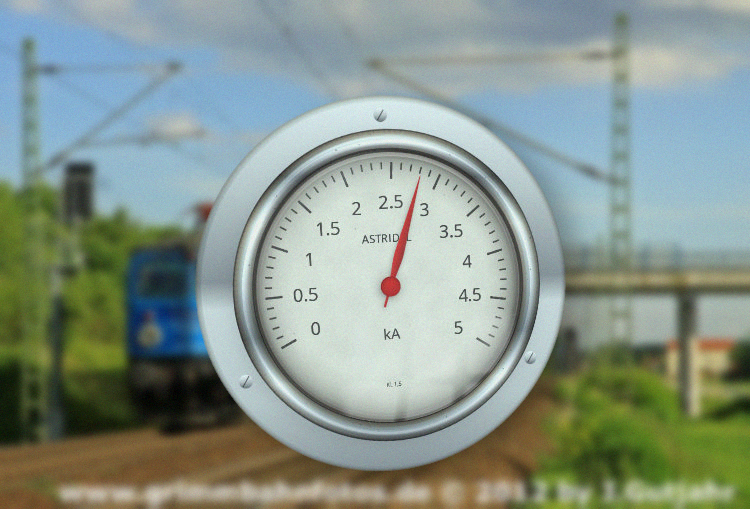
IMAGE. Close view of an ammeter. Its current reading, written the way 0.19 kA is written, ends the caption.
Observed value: 2.8 kA
